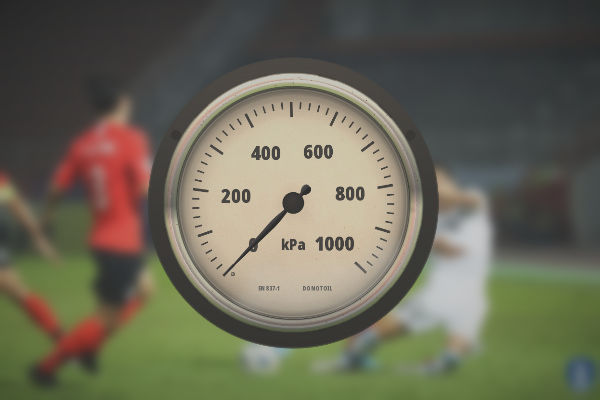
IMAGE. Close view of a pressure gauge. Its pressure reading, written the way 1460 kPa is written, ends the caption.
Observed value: 0 kPa
